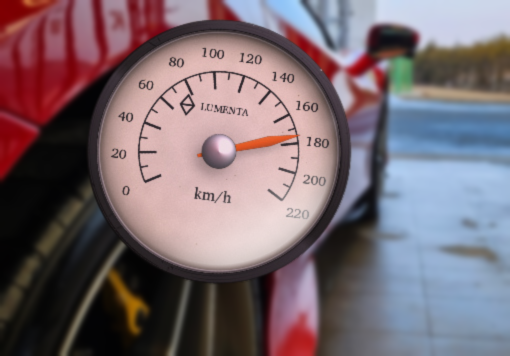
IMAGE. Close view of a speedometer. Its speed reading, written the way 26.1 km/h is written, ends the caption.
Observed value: 175 km/h
